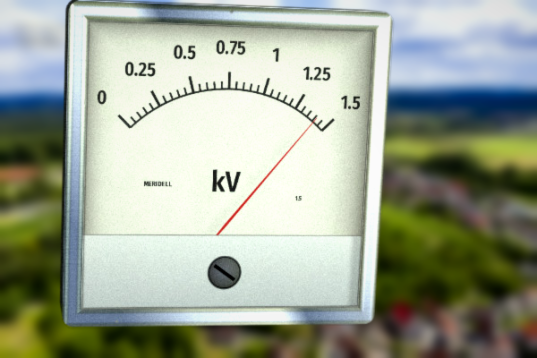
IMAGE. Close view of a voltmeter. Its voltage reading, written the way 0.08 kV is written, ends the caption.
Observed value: 1.4 kV
